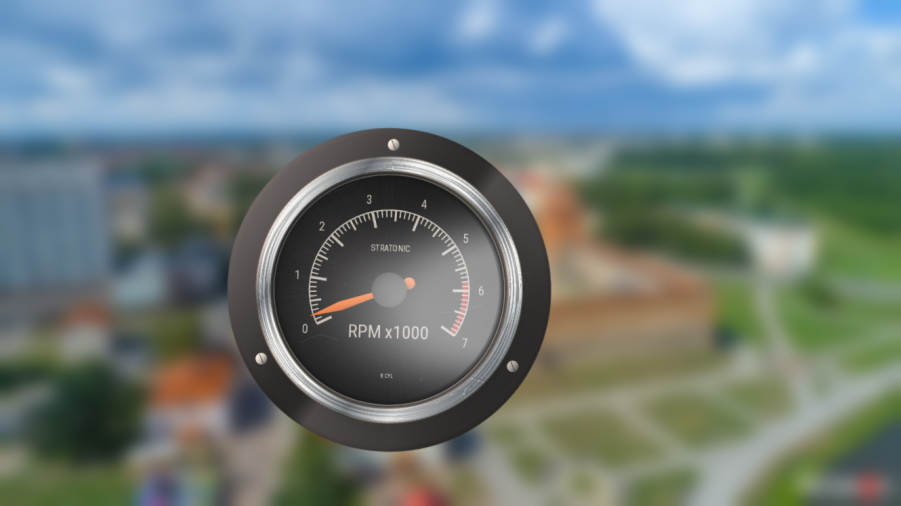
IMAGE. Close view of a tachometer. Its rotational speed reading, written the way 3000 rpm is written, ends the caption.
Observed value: 200 rpm
